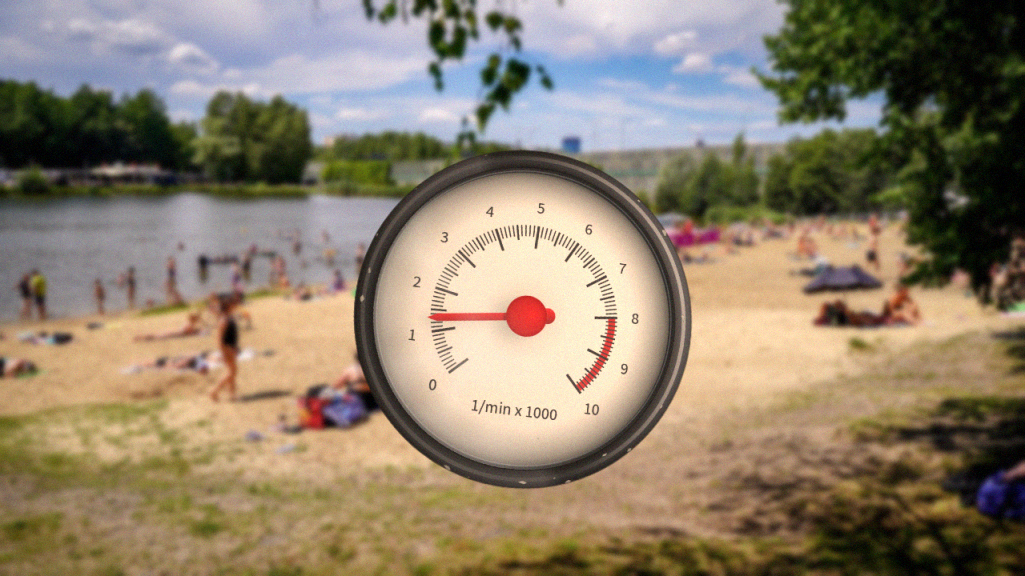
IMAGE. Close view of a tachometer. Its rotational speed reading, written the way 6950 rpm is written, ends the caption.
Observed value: 1300 rpm
